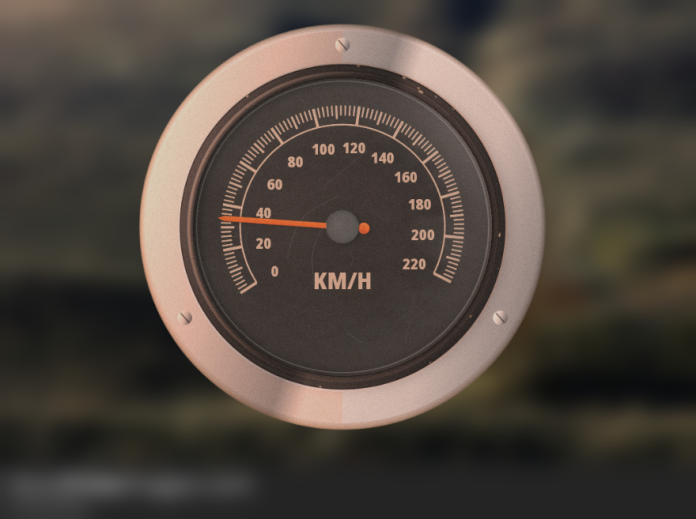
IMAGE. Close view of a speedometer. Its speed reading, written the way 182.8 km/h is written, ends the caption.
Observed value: 34 km/h
